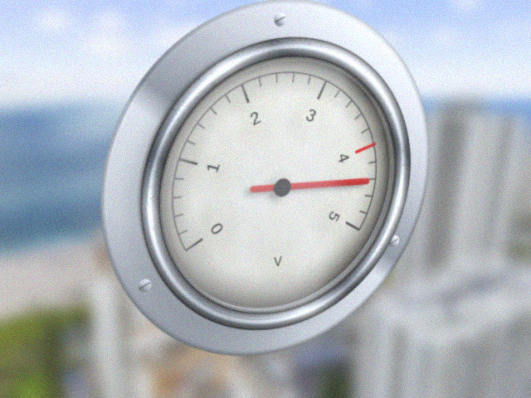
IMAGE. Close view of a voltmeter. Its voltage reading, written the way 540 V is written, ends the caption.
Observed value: 4.4 V
